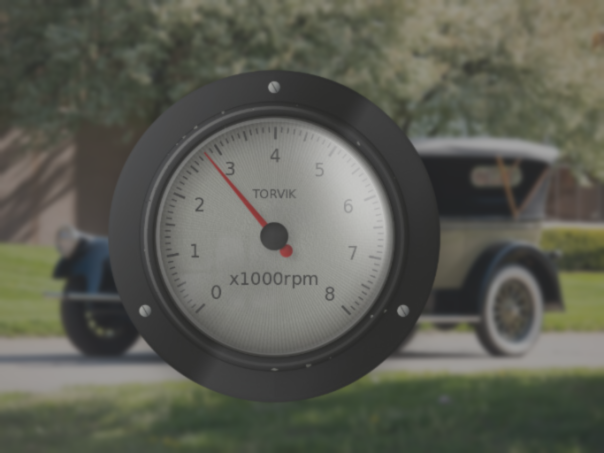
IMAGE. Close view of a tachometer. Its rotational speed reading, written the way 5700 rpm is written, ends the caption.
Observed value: 2800 rpm
